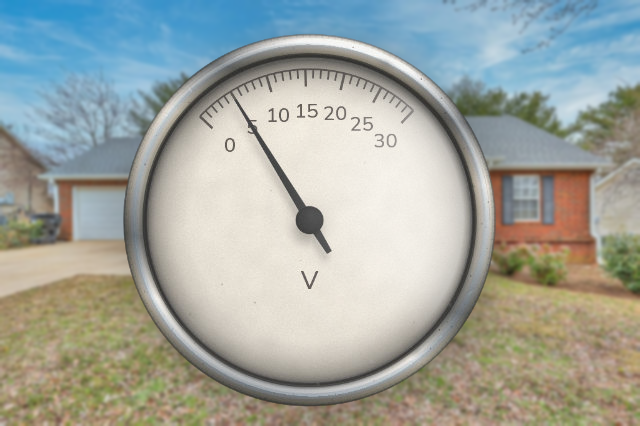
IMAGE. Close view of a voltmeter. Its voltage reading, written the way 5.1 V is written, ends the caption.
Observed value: 5 V
